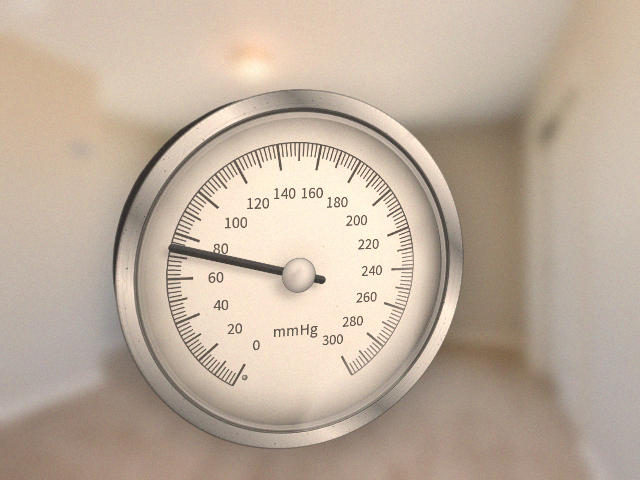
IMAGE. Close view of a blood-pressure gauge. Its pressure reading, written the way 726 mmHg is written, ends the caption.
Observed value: 74 mmHg
